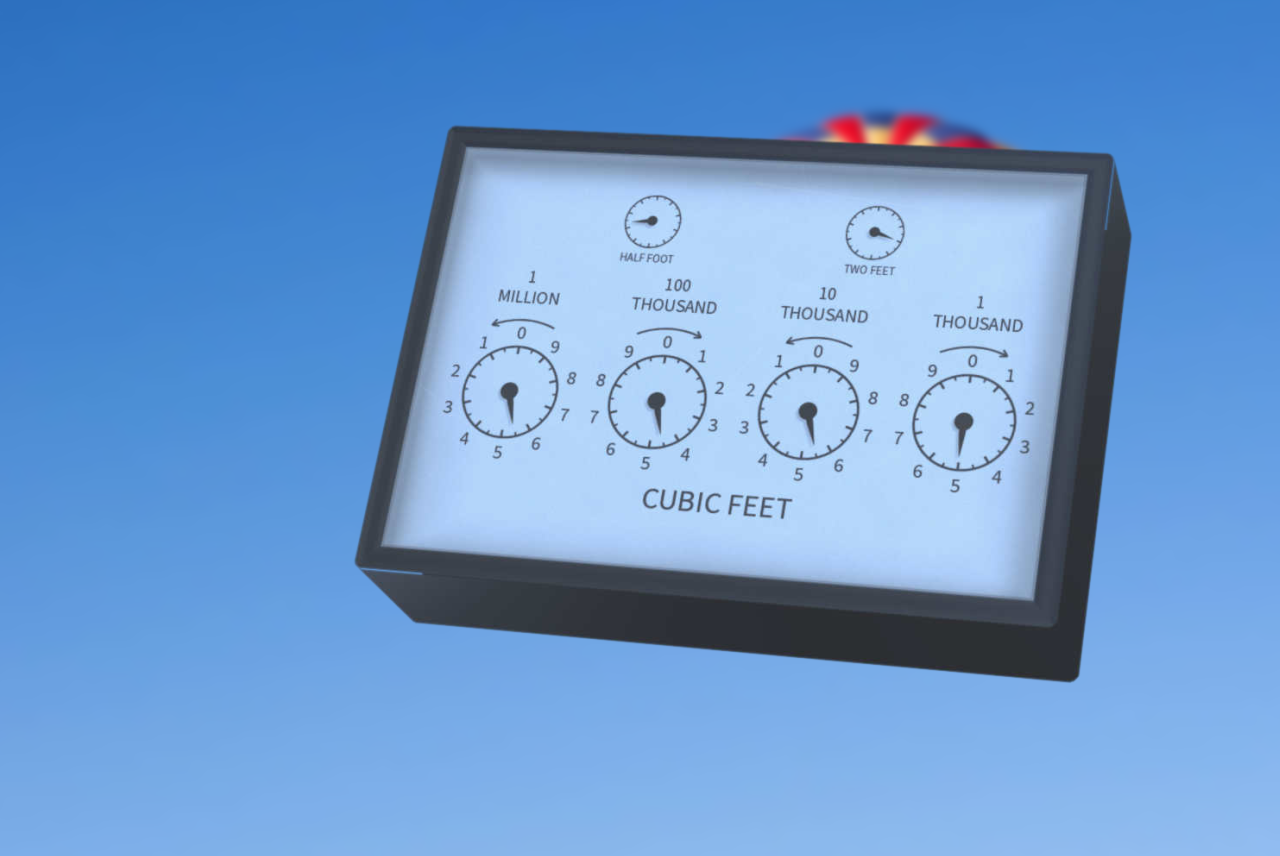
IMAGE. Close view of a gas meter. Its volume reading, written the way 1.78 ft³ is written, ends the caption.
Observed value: 545500 ft³
